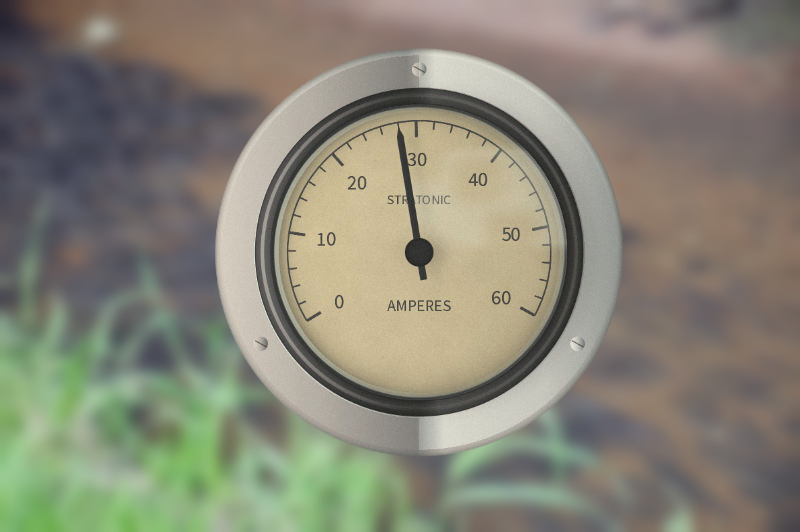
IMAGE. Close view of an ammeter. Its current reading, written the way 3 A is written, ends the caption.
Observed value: 28 A
